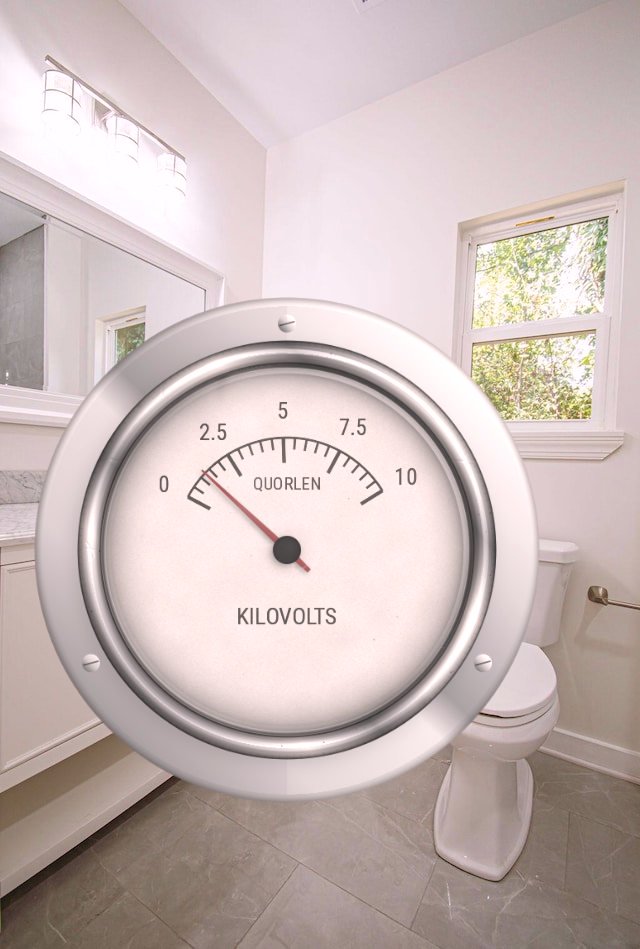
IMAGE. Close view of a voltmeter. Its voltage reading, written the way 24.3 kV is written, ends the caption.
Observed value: 1.25 kV
